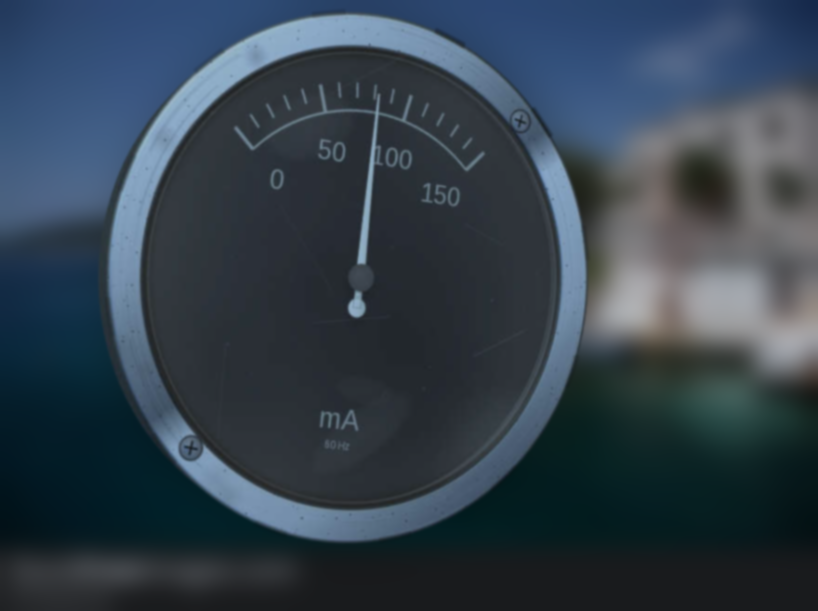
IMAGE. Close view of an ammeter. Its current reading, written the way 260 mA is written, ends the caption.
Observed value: 80 mA
